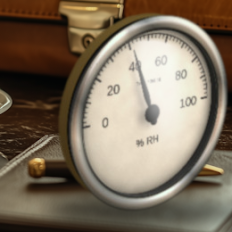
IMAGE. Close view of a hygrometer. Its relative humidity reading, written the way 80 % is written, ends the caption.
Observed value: 40 %
